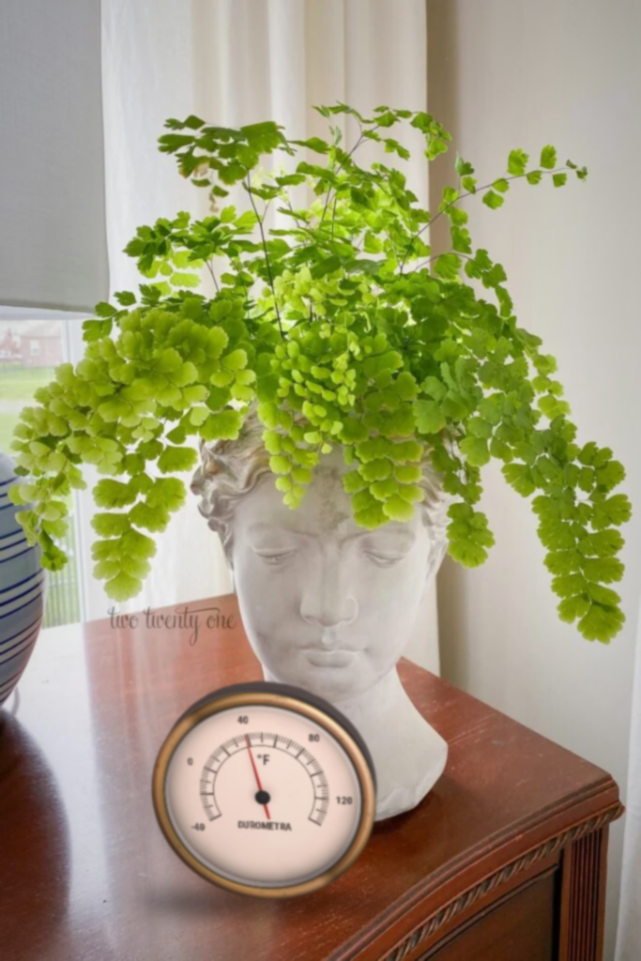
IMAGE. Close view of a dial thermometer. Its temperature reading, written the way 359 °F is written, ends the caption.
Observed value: 40 °F
